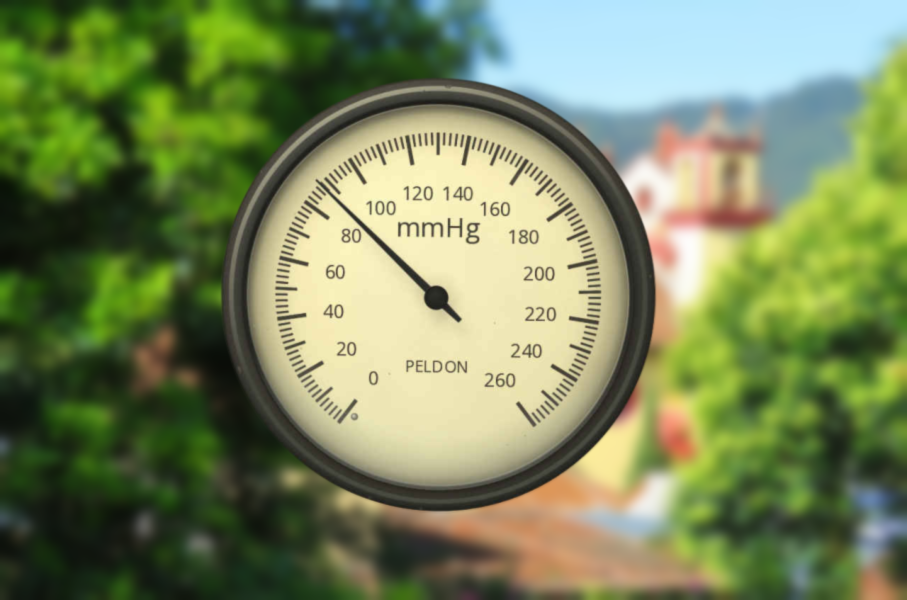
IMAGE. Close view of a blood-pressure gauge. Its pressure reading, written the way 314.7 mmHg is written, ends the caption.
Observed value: 88 mmHg
